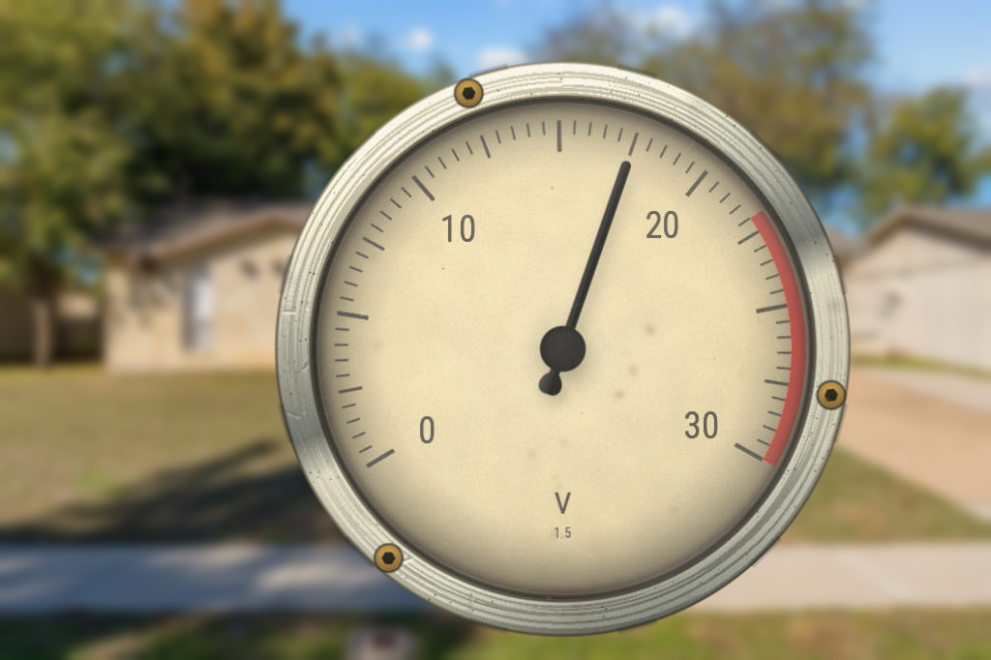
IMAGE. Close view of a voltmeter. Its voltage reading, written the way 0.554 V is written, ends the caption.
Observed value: 17.5 V
